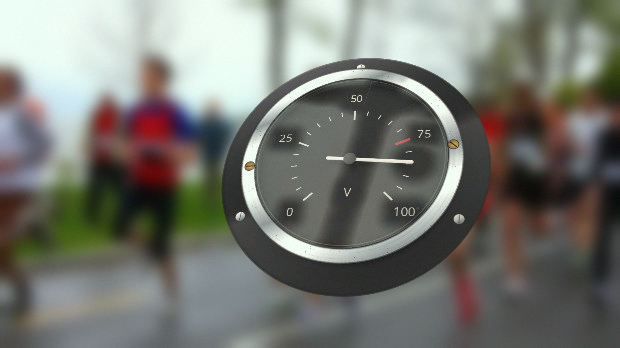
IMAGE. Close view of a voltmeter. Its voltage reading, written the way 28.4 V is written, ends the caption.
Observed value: 85 V
